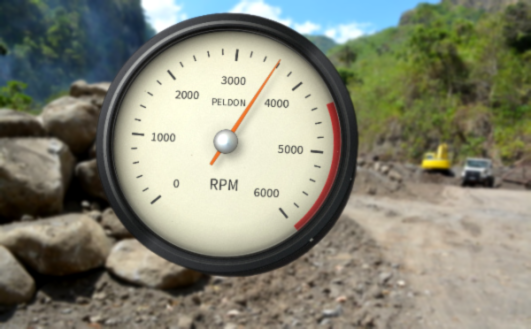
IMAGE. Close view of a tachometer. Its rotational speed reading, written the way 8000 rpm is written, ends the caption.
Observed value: 3600 rpm
